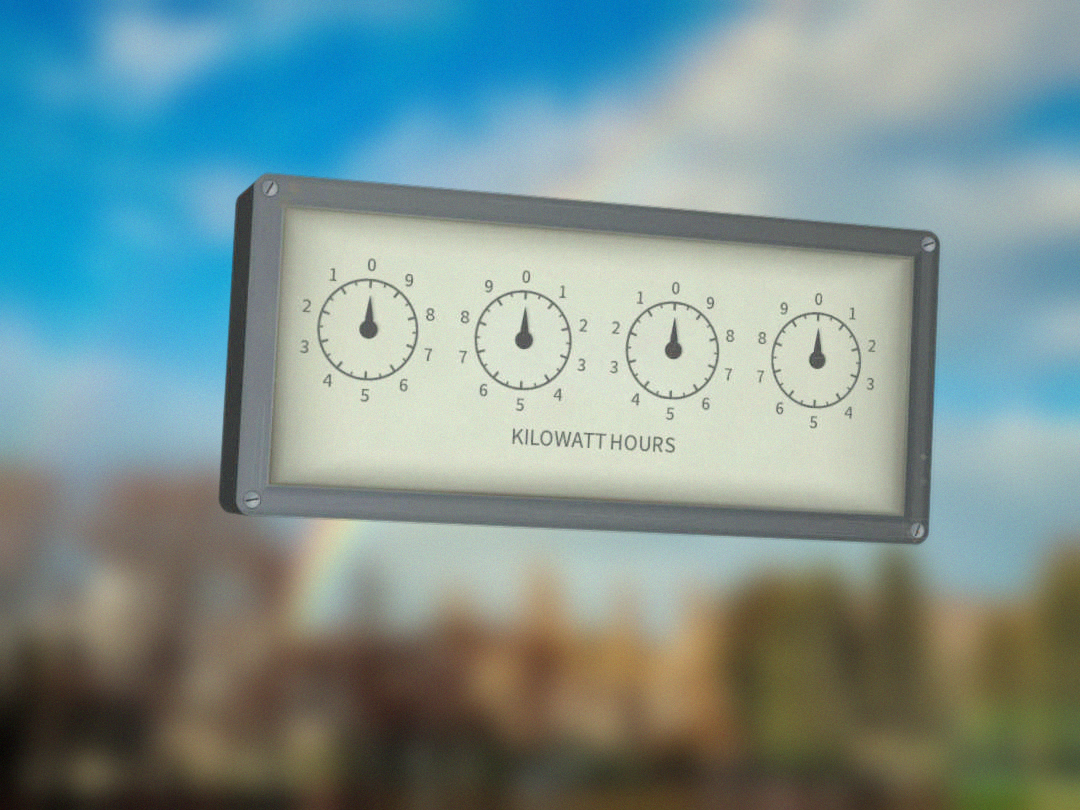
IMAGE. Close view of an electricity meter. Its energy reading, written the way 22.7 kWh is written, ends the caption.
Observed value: 0 kWh
